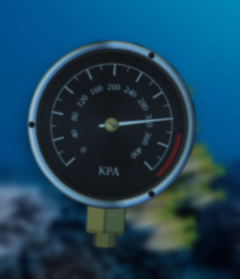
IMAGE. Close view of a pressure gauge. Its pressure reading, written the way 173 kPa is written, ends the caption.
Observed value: 320 kPa
